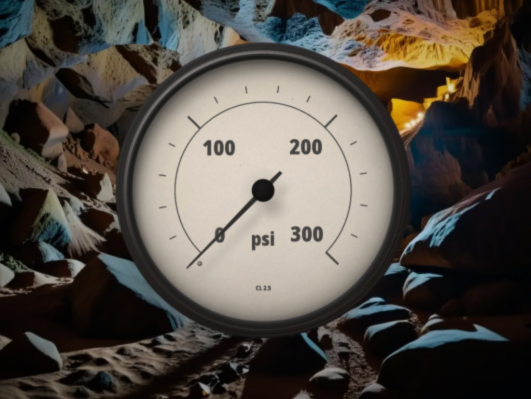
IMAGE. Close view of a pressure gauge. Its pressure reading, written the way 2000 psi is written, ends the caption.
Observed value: 0 psi
